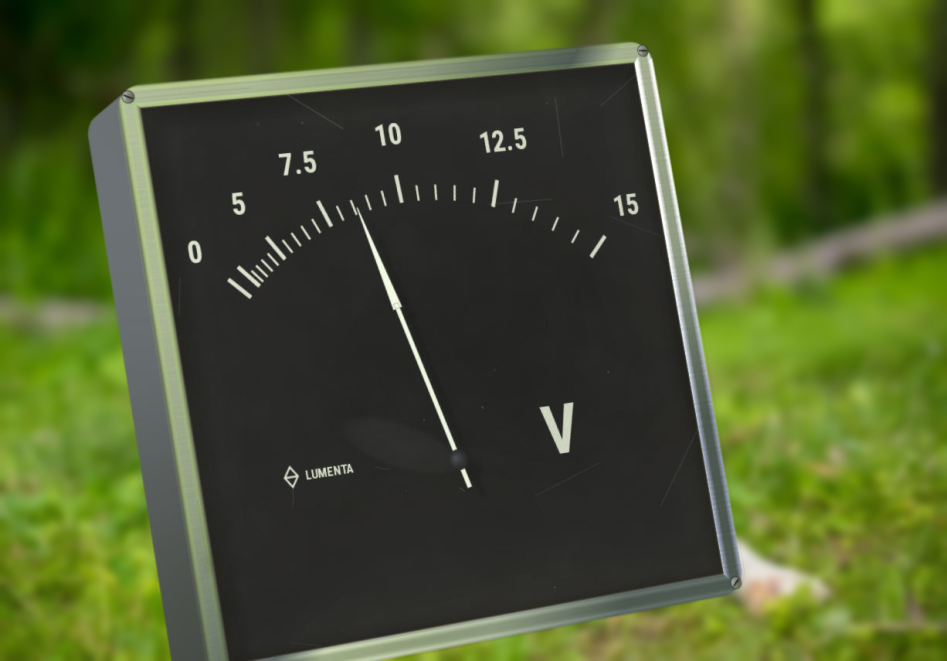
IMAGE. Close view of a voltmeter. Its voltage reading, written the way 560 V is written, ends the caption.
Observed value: 8.5 V
